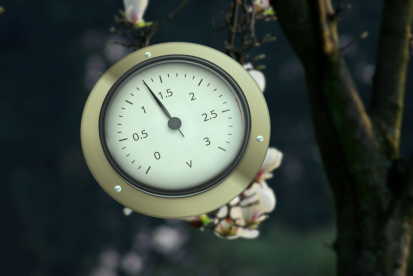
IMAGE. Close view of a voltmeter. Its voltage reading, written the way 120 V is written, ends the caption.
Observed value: 1.3 V
